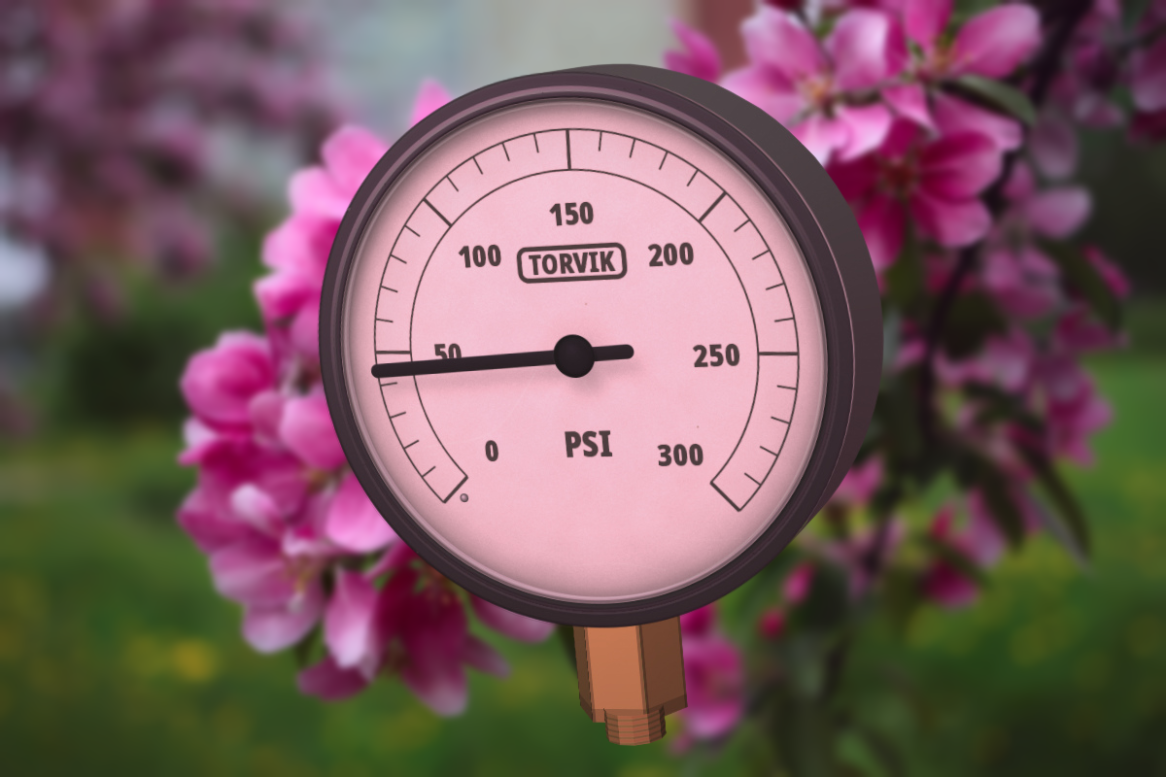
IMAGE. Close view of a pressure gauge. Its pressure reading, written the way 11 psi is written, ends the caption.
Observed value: 45 psi
